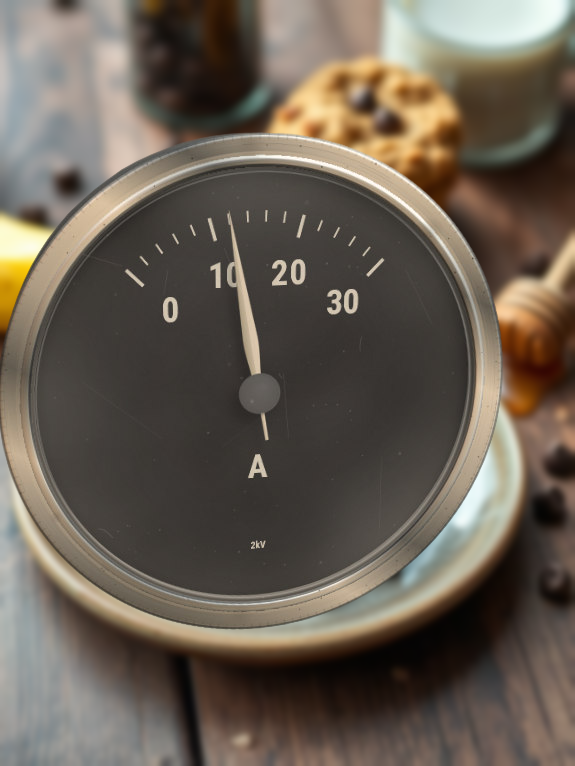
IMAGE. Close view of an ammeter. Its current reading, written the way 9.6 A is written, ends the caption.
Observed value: 12 A
